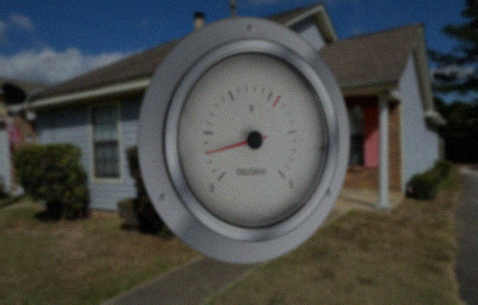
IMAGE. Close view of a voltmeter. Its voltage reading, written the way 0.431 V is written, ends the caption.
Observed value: 0.6 V
